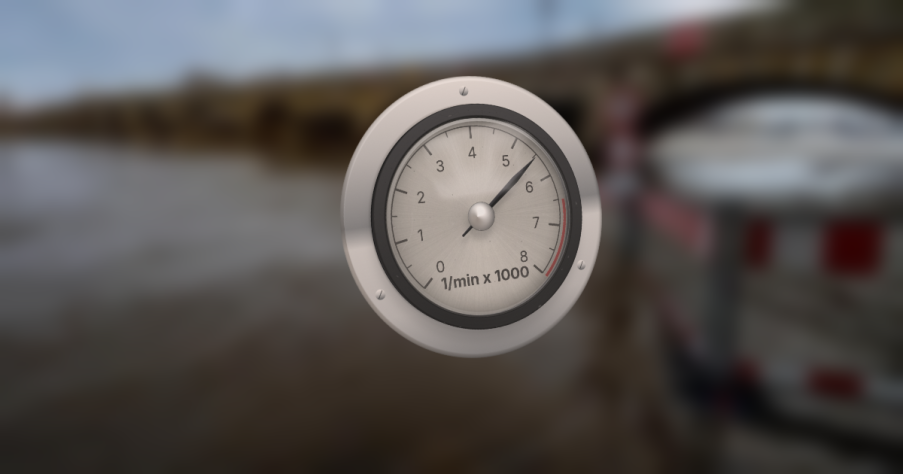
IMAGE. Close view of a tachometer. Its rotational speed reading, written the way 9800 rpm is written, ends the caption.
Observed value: 5500 rpm
